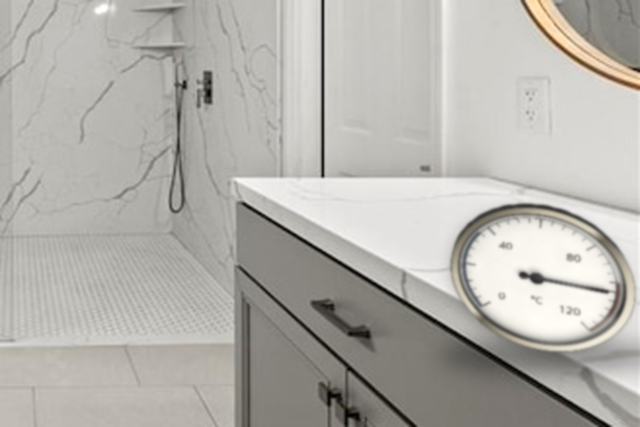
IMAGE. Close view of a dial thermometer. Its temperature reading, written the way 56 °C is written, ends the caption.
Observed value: 100 °C
